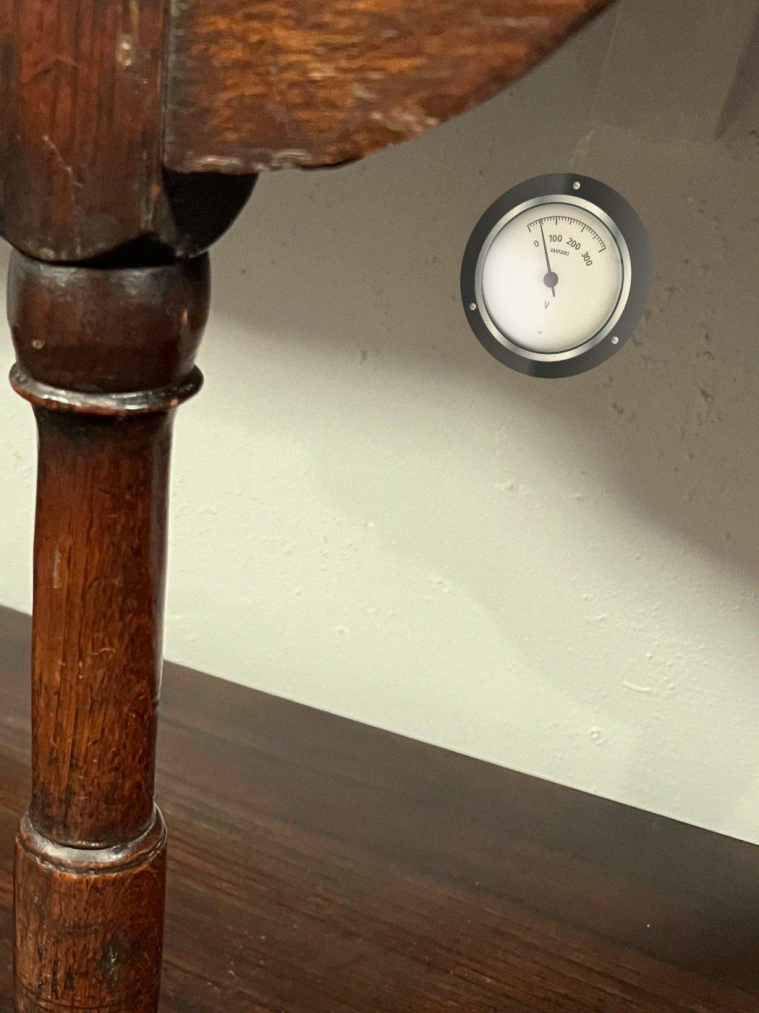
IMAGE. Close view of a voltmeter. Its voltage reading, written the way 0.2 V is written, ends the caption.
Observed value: 50 V
